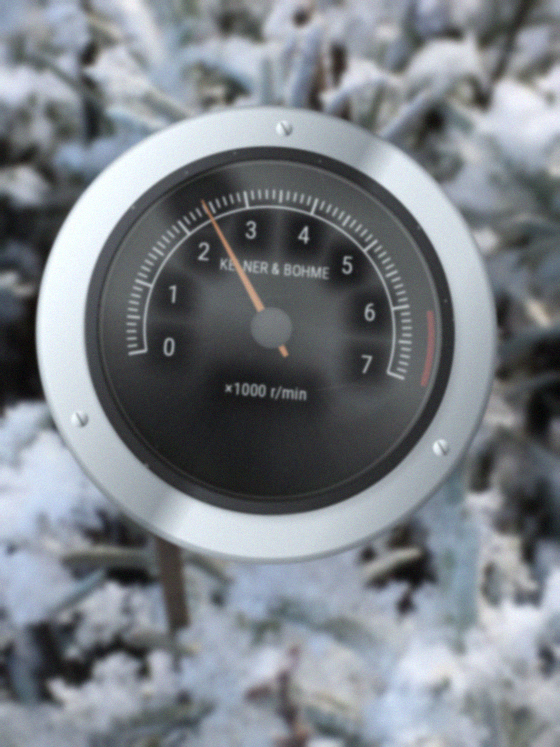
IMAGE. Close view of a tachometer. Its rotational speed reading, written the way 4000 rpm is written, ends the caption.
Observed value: 2400 rpm
